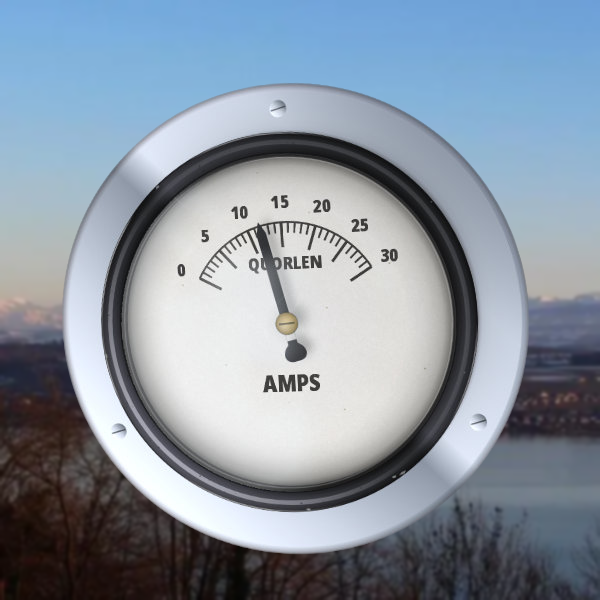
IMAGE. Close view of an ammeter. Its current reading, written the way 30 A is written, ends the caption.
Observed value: 12 A
